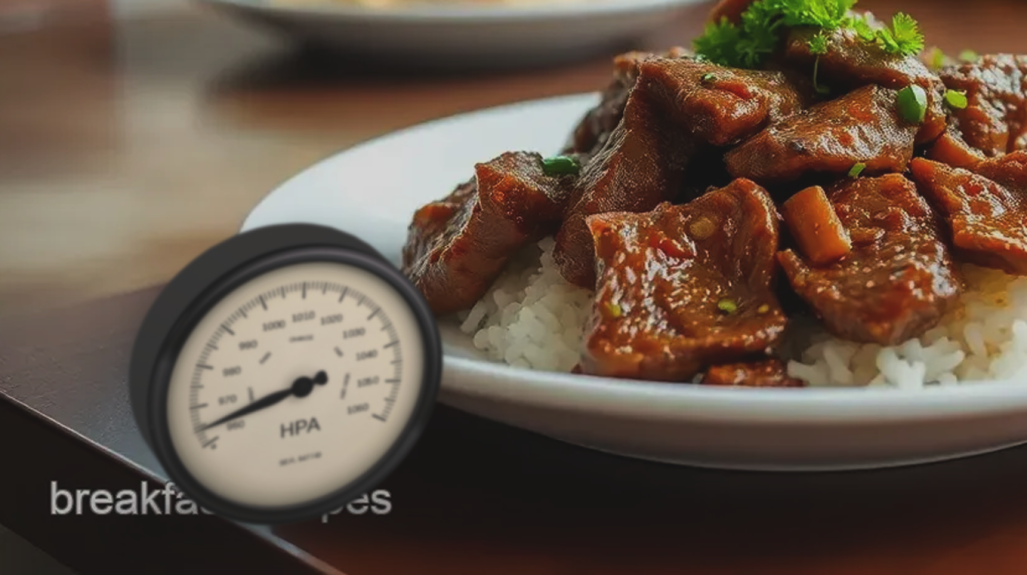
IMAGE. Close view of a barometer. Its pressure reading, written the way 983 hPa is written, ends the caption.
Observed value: 965 hPa
